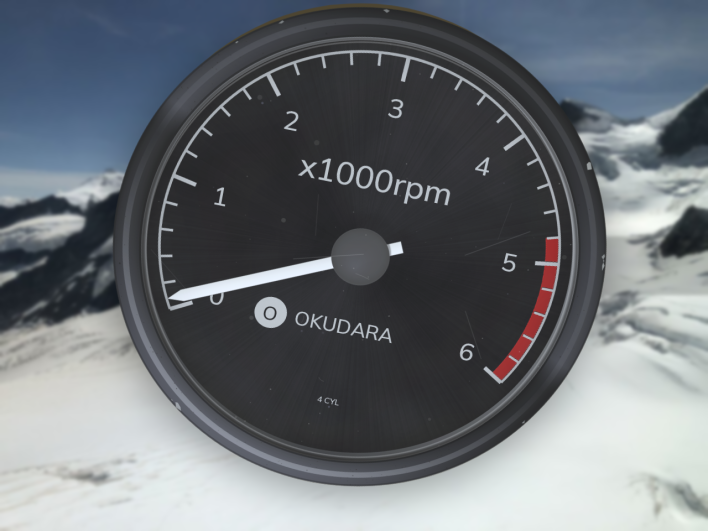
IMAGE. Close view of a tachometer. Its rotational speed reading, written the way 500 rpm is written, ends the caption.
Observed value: 100 rpm
